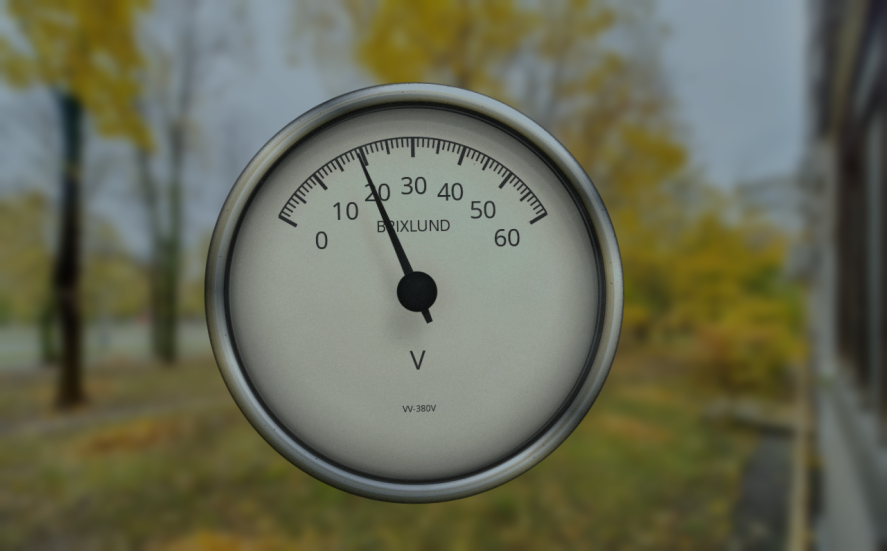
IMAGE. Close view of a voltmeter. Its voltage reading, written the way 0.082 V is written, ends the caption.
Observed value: 19 V
